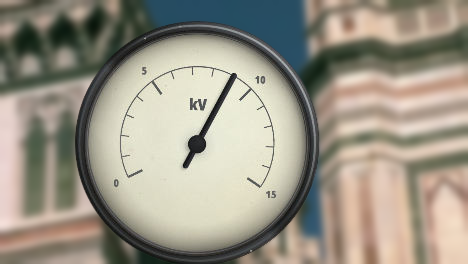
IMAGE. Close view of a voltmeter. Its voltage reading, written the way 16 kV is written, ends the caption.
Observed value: 9 kV
